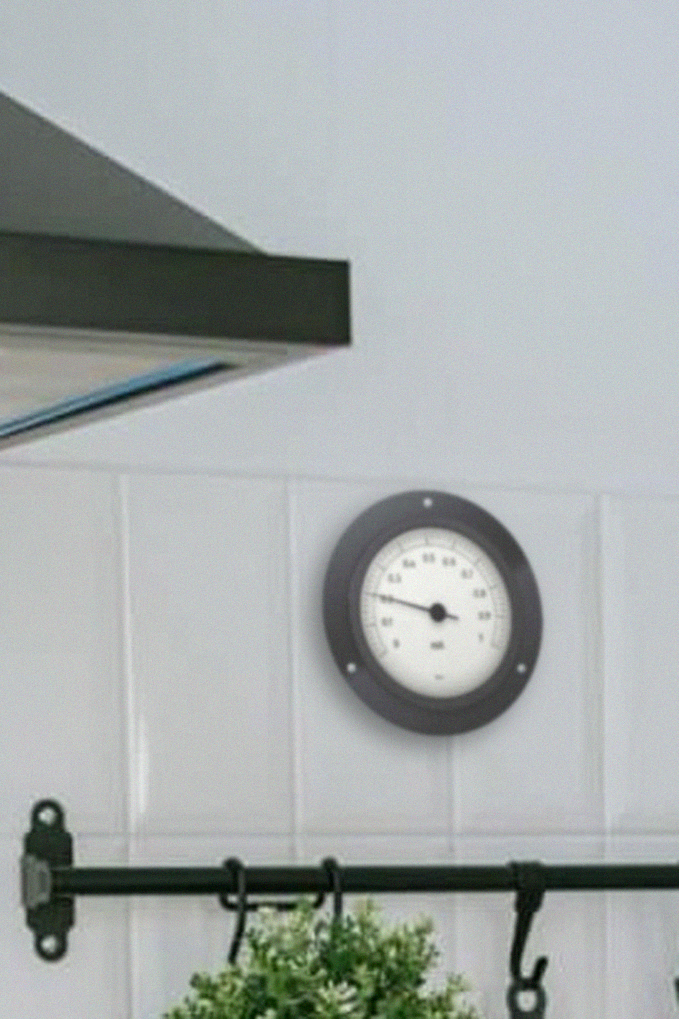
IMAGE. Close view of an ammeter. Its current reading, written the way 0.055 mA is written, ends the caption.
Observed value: 0.2 mA
